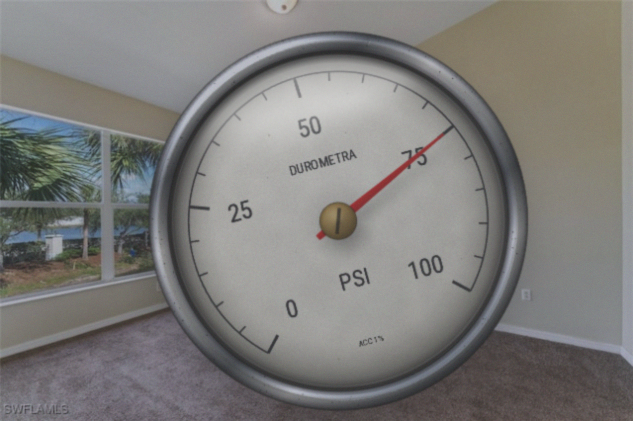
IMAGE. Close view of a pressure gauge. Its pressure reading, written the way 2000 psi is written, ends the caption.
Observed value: 75 psi
